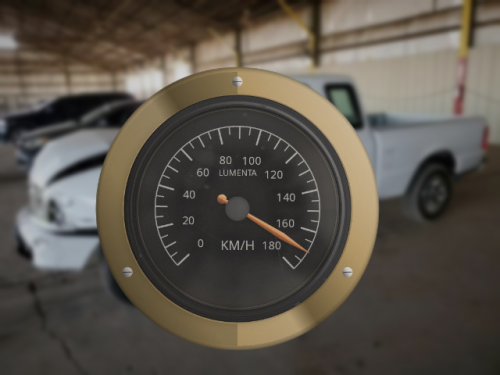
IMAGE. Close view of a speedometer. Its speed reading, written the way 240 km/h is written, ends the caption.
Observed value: 170 km/h
